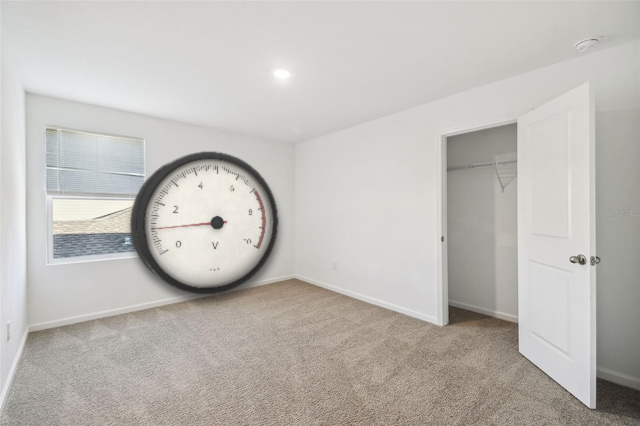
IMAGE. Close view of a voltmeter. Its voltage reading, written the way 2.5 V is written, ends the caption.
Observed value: 1 V
